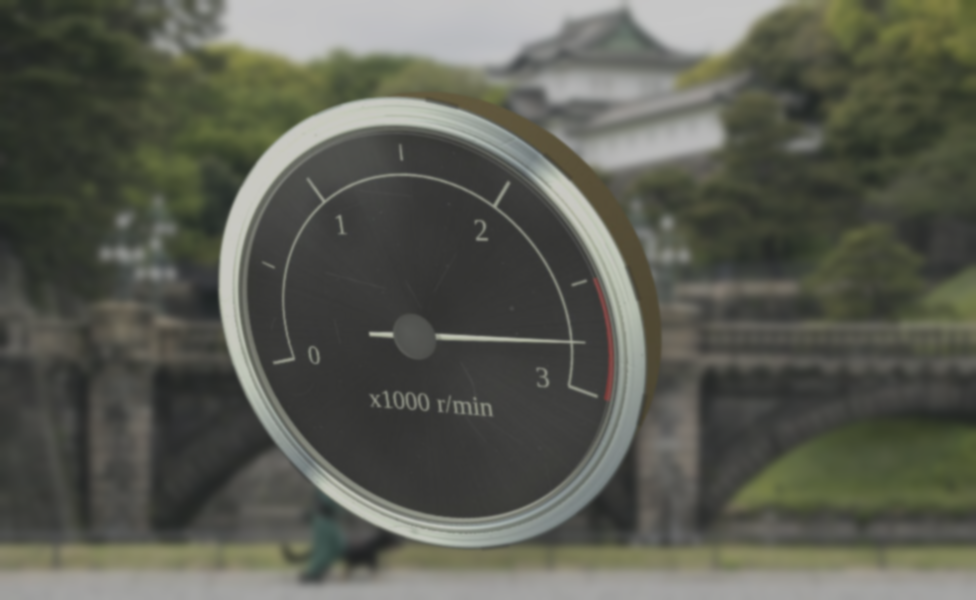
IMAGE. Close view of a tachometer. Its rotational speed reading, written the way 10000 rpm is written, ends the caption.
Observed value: 2750 rpm
